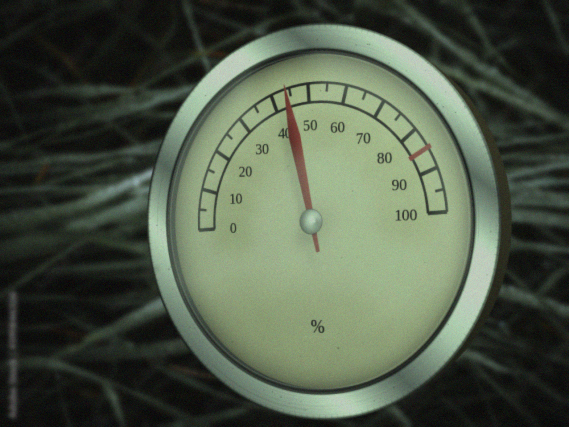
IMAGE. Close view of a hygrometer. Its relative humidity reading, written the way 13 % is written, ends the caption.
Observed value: 45 %
